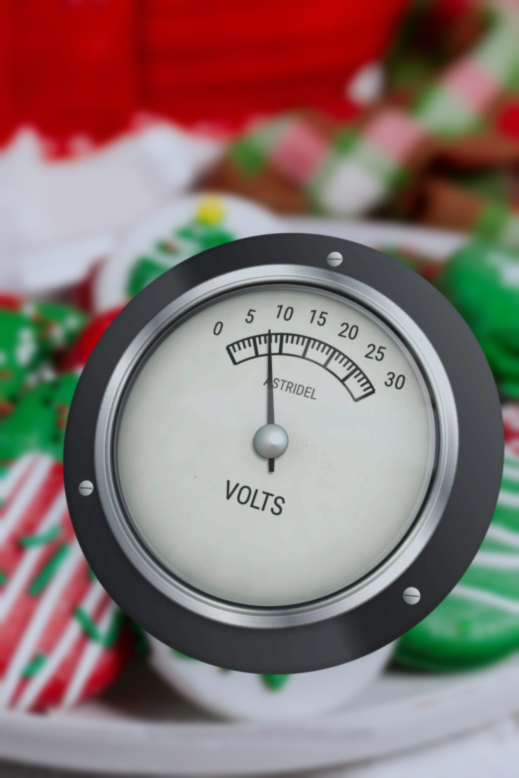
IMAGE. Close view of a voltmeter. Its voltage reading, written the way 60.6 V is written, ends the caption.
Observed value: 8 V
